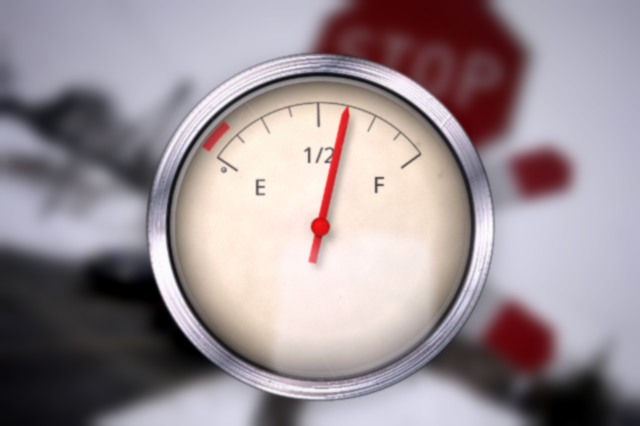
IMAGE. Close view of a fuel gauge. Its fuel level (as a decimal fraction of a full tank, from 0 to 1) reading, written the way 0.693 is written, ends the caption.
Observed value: 0.625
